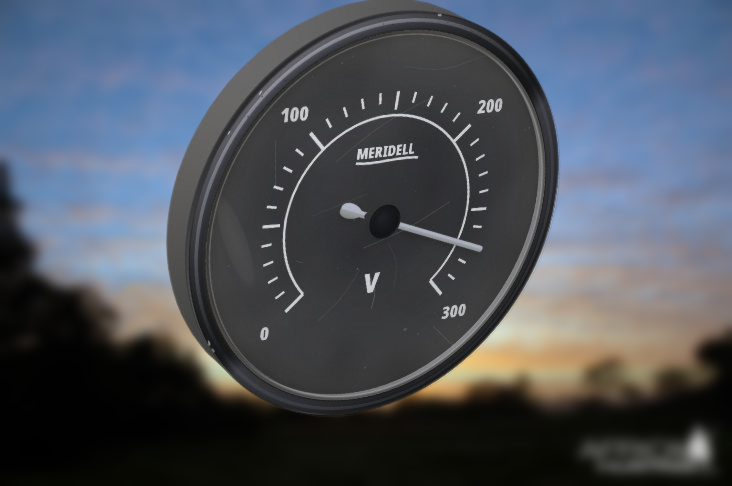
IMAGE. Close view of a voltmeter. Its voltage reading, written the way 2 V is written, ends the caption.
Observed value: 270 V
